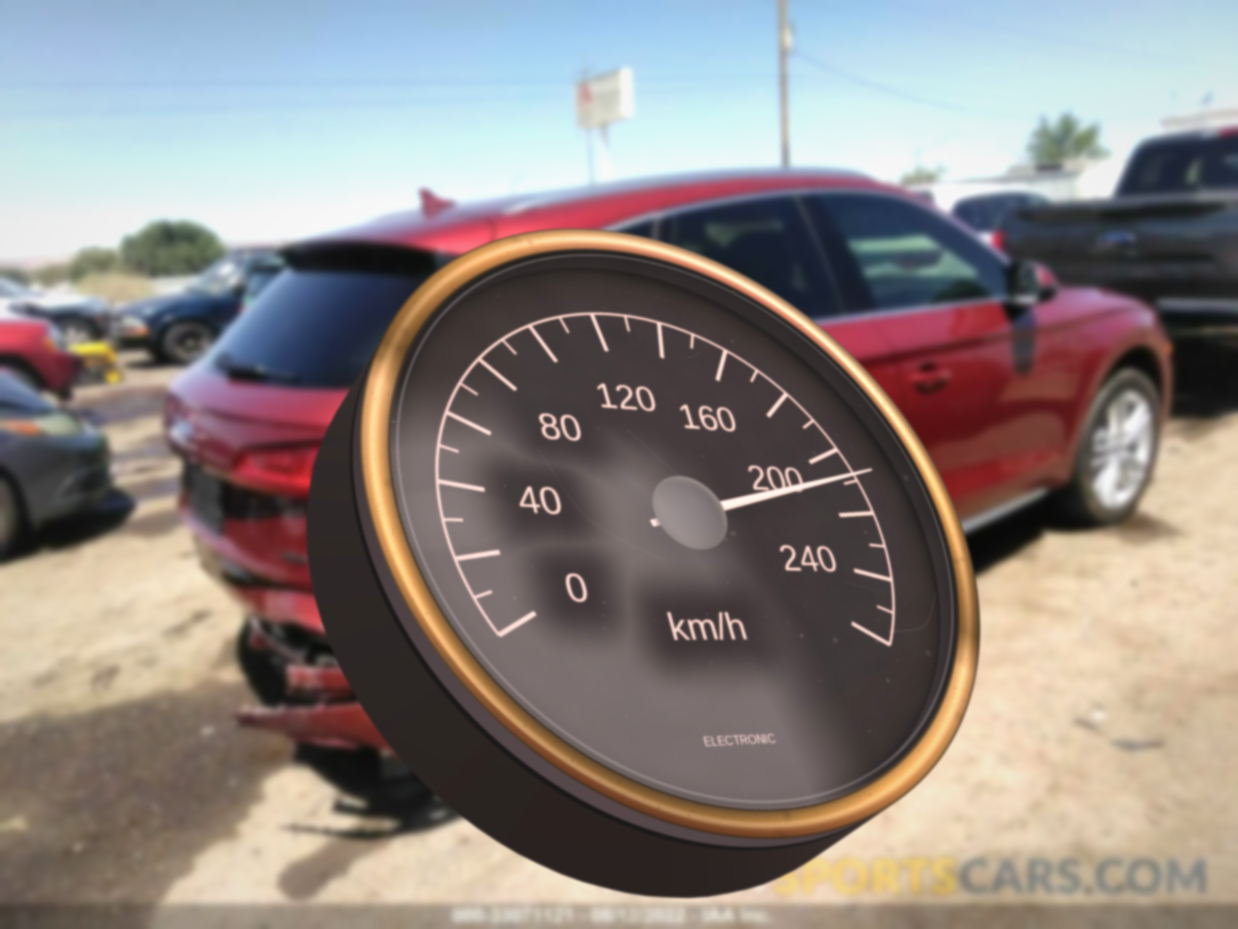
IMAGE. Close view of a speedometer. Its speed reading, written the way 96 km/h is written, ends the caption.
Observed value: 210 km/h
